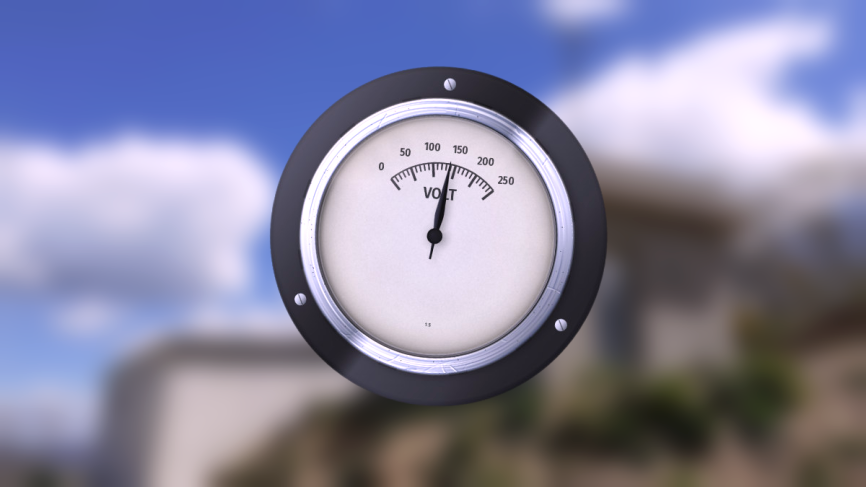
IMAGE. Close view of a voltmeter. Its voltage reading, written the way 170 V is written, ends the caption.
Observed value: 140 V
